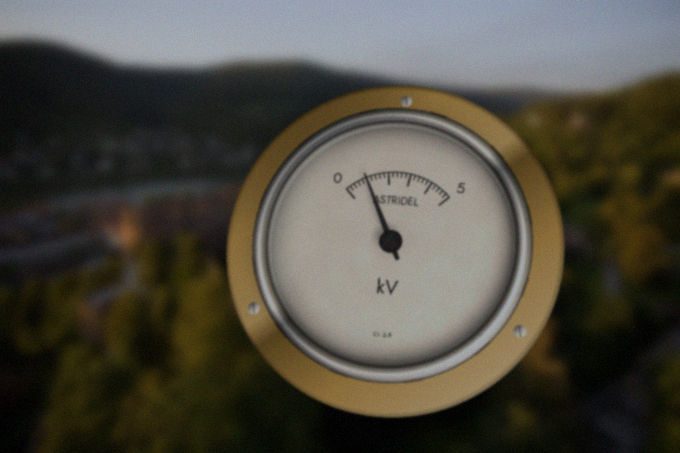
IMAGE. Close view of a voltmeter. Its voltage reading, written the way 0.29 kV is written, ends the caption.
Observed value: 1 kV
